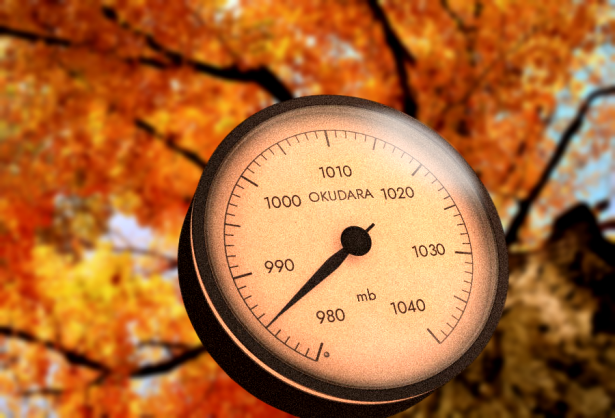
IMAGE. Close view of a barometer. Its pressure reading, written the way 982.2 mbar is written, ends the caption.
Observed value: 985 mbar
